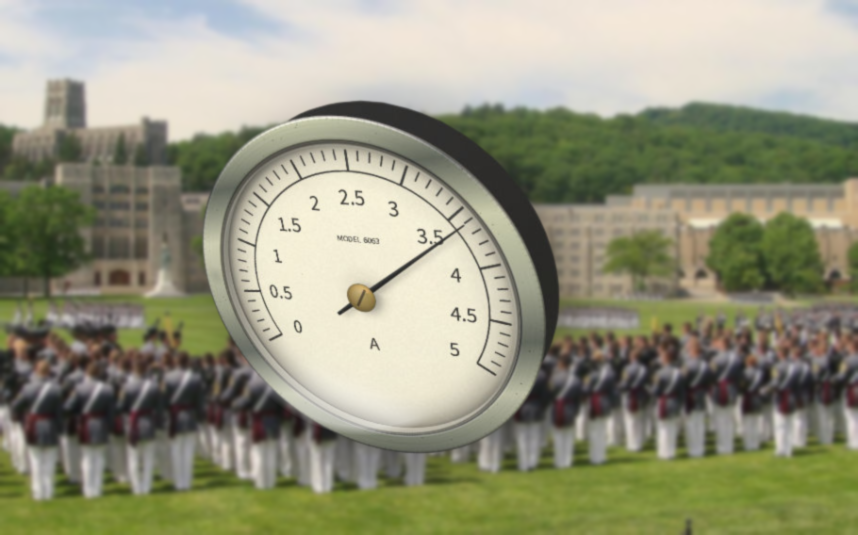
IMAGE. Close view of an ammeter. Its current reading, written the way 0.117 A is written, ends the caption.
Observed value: 3.6 A
